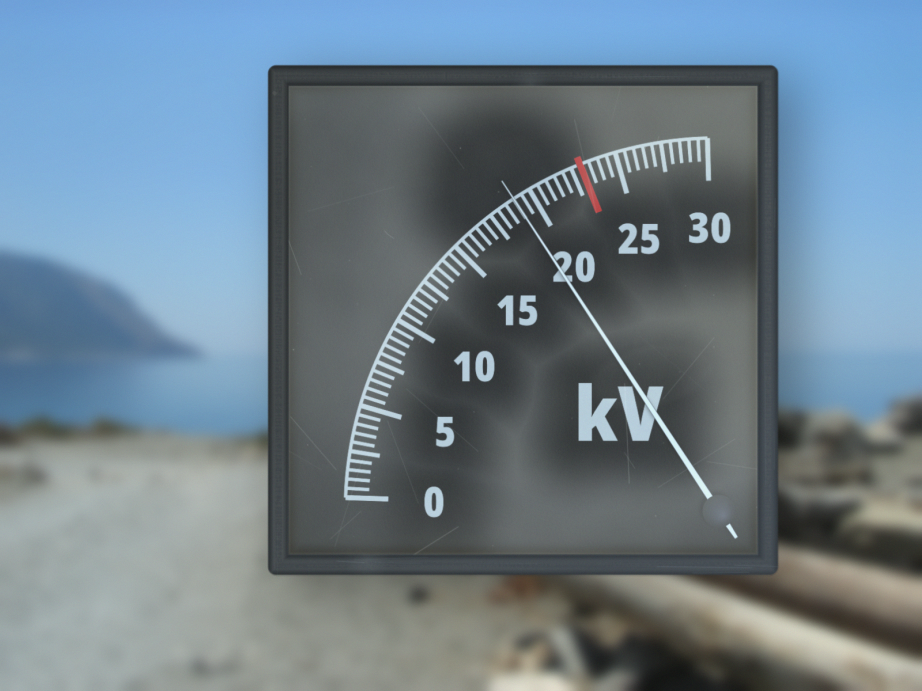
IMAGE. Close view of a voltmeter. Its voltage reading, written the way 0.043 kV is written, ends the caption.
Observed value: 19 kV
